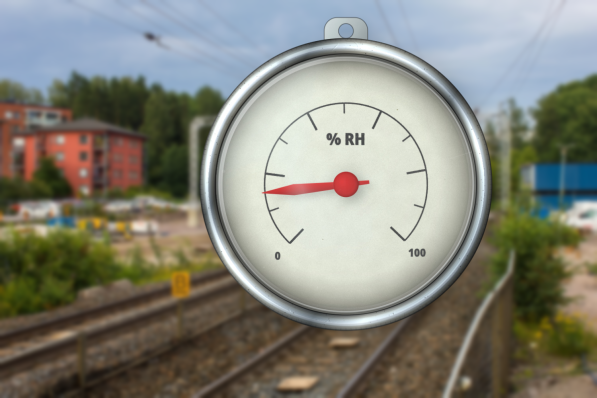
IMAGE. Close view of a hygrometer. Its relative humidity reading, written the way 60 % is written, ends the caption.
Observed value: 15 %
